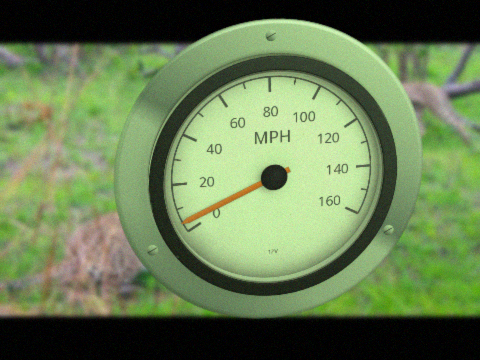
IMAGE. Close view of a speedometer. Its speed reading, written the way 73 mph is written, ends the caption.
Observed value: 5 mph
